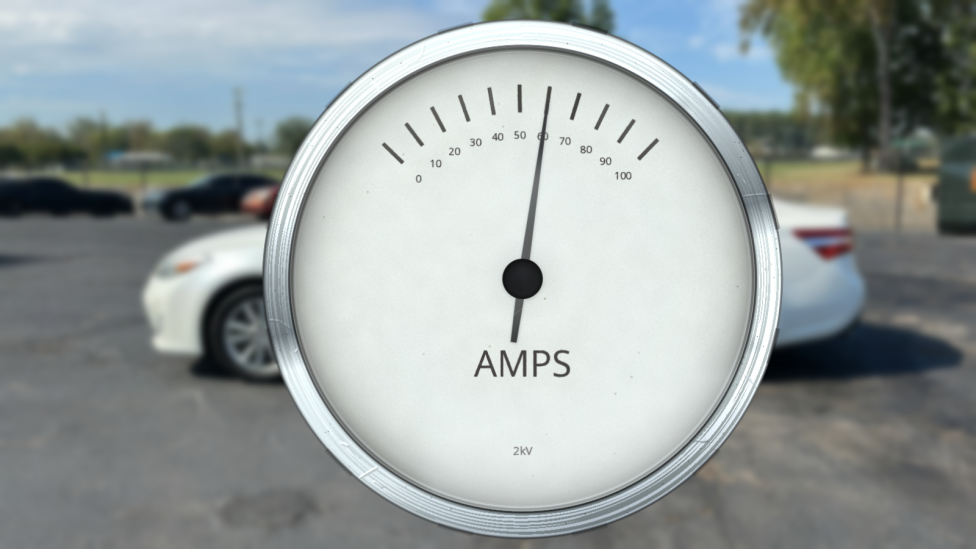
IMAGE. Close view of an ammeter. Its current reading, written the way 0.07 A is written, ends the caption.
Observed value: 60 A
